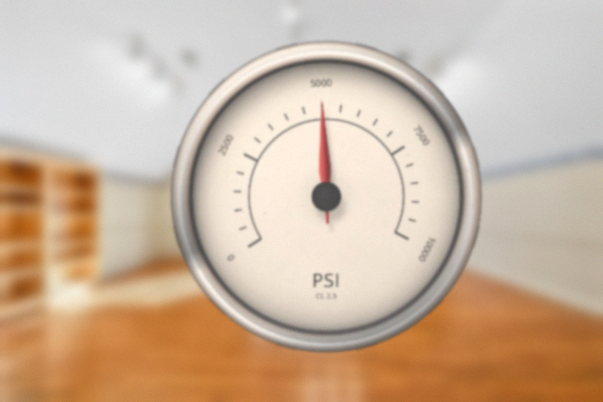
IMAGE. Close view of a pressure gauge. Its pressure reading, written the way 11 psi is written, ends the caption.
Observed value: 5000 psi
